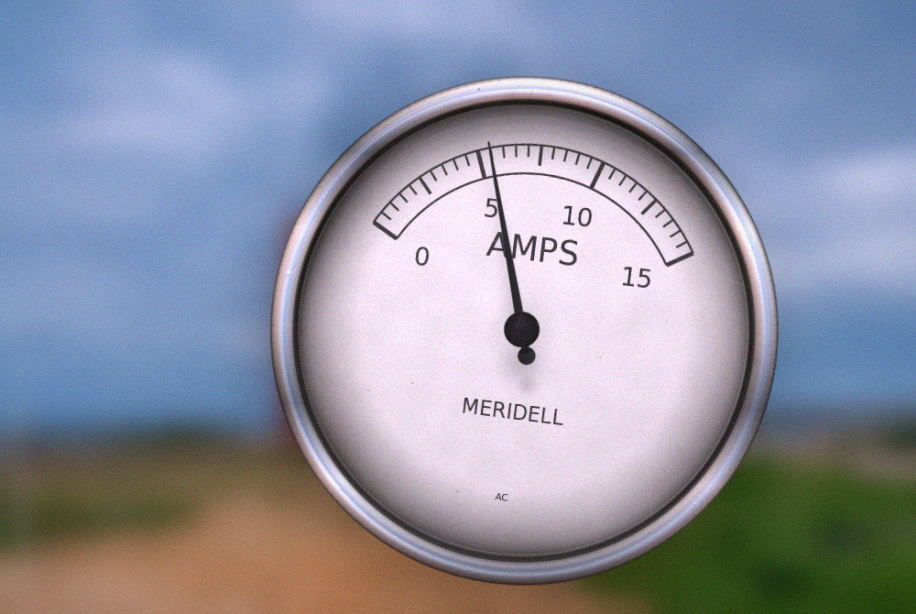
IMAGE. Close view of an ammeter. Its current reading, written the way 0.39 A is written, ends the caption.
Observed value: 5.5 A
